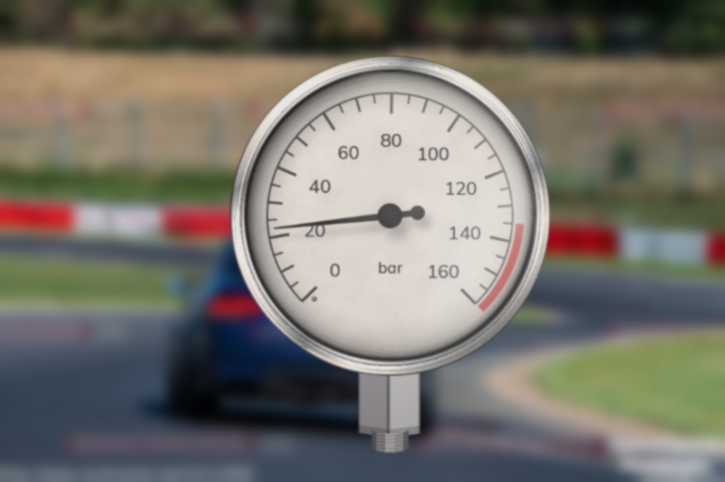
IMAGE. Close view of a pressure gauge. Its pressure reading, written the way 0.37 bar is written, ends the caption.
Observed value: 22.5 bar
